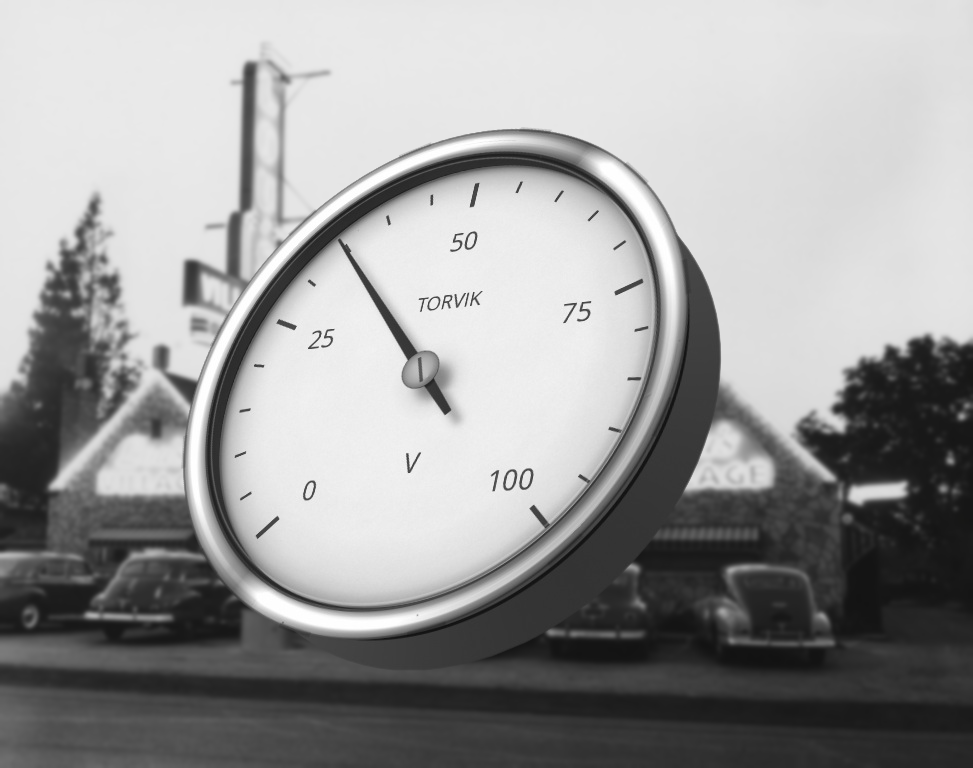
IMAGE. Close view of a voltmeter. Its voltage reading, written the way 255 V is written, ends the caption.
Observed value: 35 V
